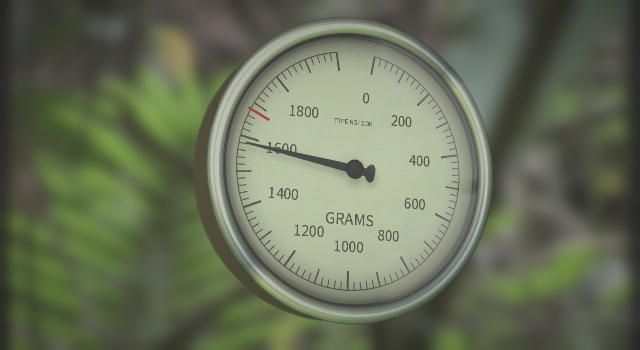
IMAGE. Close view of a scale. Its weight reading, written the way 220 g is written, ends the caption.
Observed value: 1580 g
